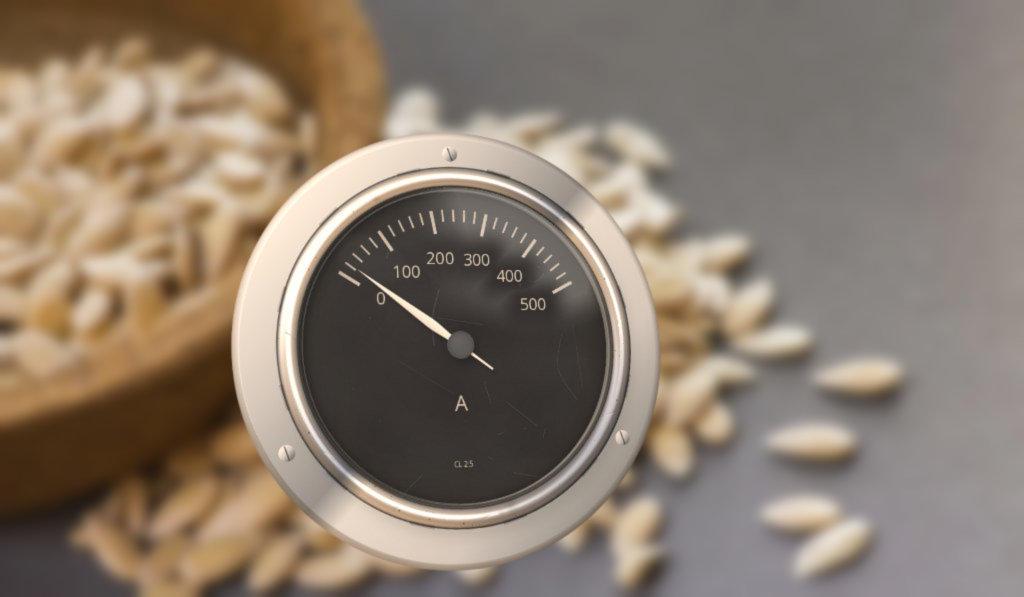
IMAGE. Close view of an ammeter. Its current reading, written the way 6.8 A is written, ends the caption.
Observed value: 20 A
